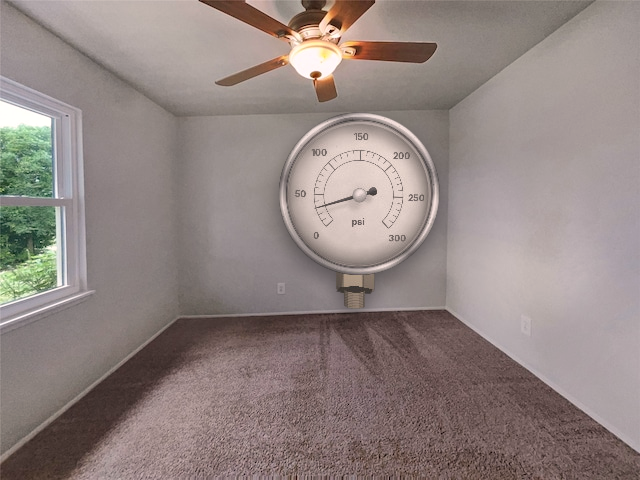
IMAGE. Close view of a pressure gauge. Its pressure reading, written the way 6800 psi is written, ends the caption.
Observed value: 30 psi
